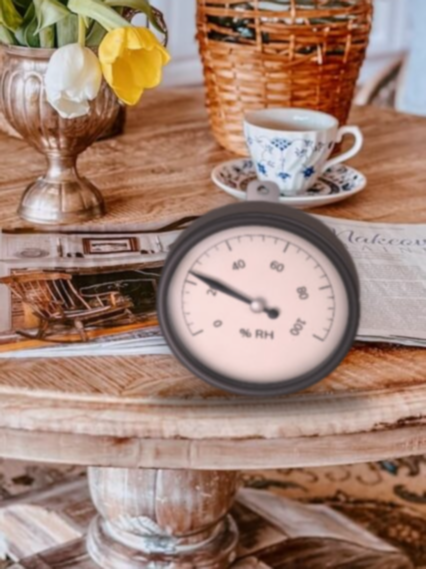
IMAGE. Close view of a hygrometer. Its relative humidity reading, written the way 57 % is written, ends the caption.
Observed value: 24 %
